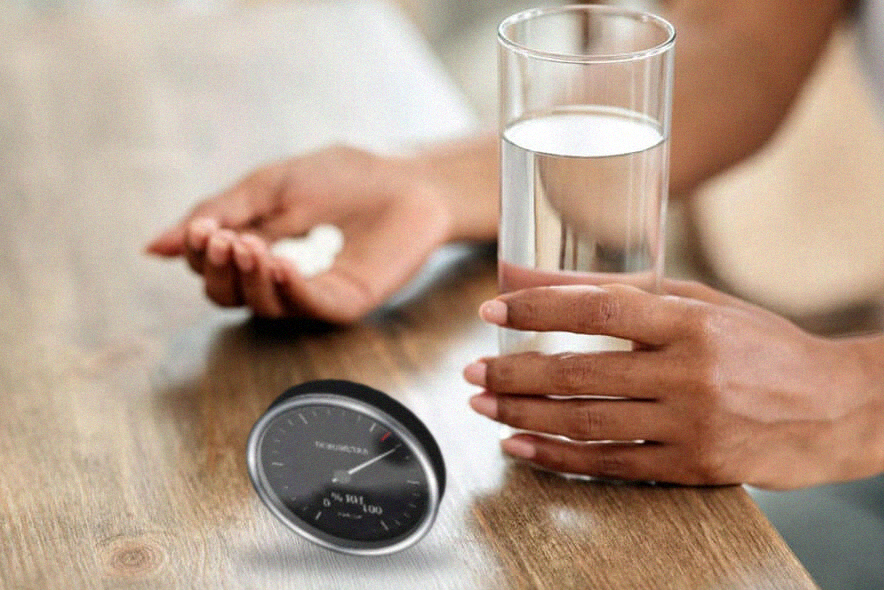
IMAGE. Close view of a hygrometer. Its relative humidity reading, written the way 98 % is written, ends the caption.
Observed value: 68 %
